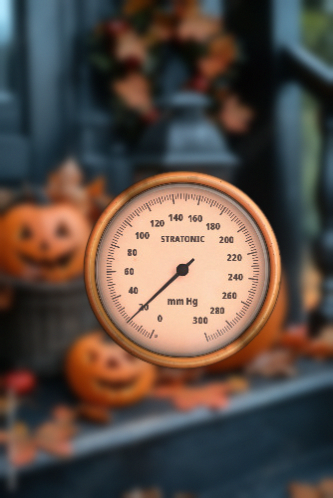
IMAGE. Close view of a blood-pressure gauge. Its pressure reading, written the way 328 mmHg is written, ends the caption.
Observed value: 20 mmHg
